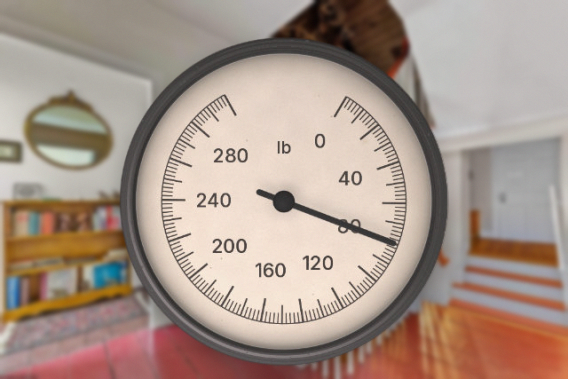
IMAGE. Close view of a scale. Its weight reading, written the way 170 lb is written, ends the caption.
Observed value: 80 lb
